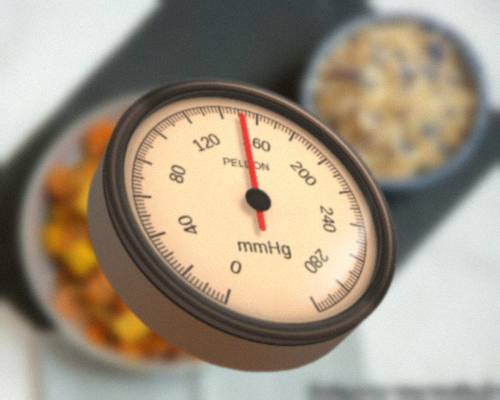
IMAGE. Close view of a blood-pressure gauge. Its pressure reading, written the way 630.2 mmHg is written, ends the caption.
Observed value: 150 mmHg
